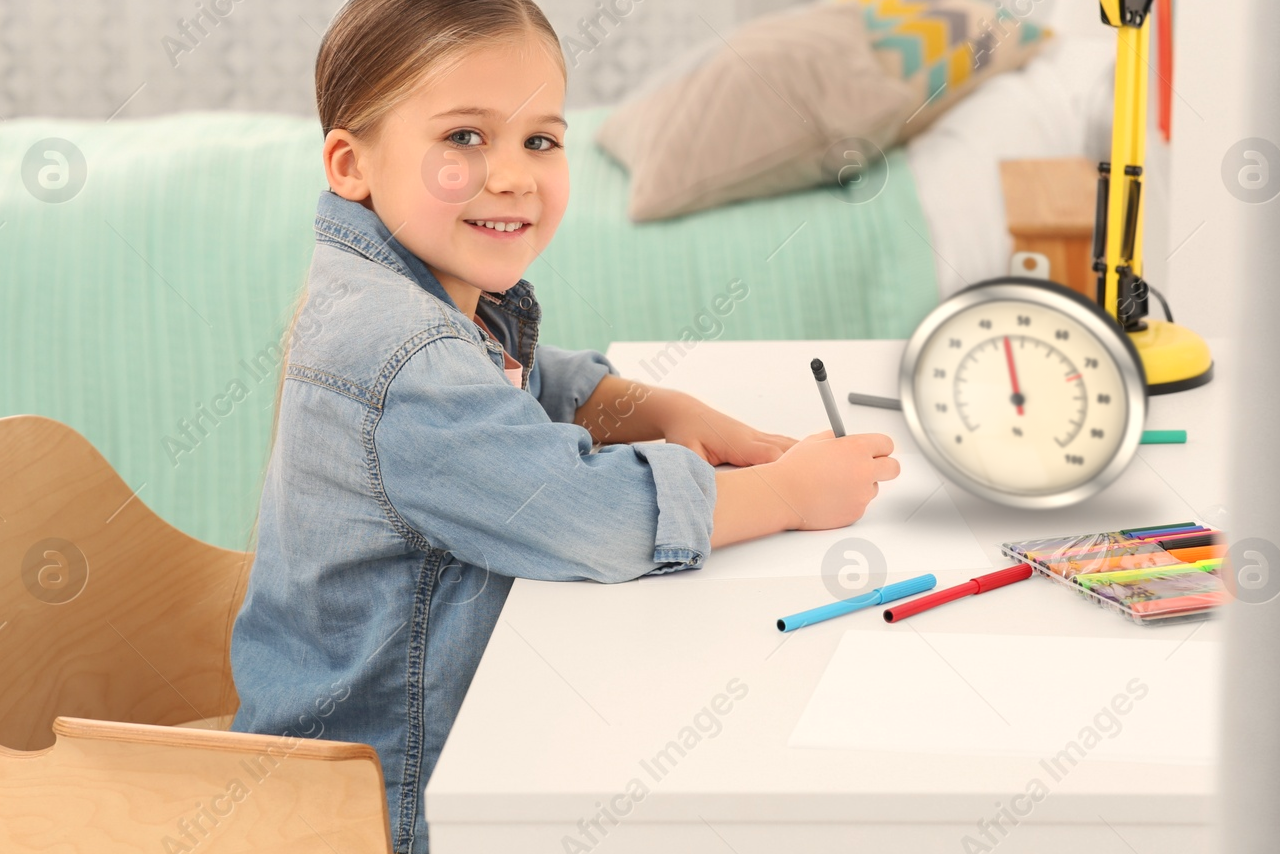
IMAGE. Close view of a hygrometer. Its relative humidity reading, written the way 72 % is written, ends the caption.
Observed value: 45 %
